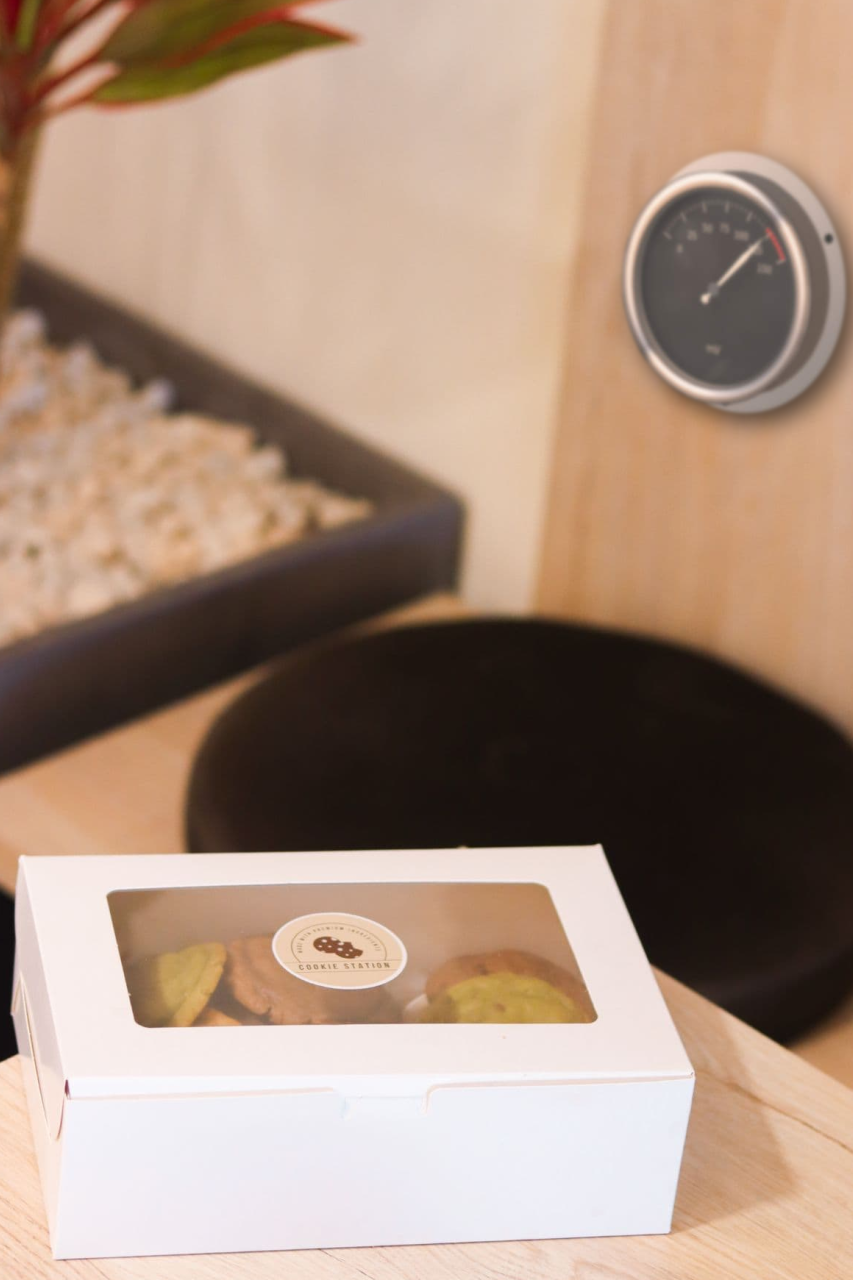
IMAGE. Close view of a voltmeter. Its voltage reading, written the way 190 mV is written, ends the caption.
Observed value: 125 mV
